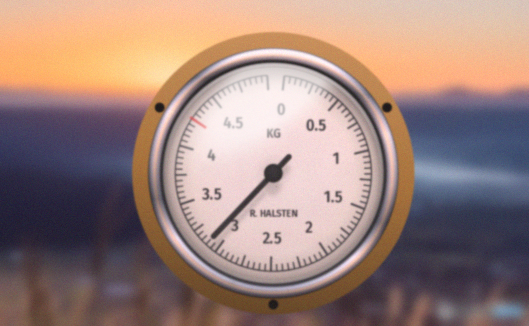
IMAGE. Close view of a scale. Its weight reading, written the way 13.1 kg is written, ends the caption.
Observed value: 3.1 kg
